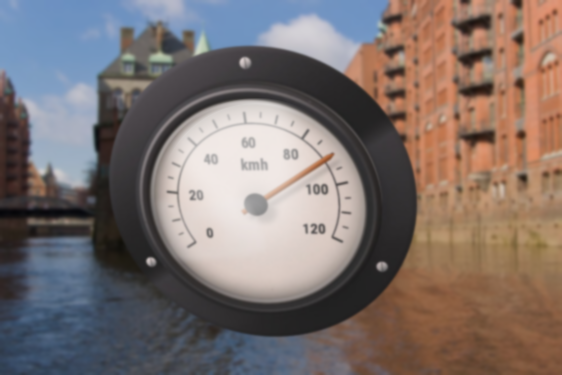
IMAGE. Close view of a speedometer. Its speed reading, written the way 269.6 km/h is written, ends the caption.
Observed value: 90 km/h
